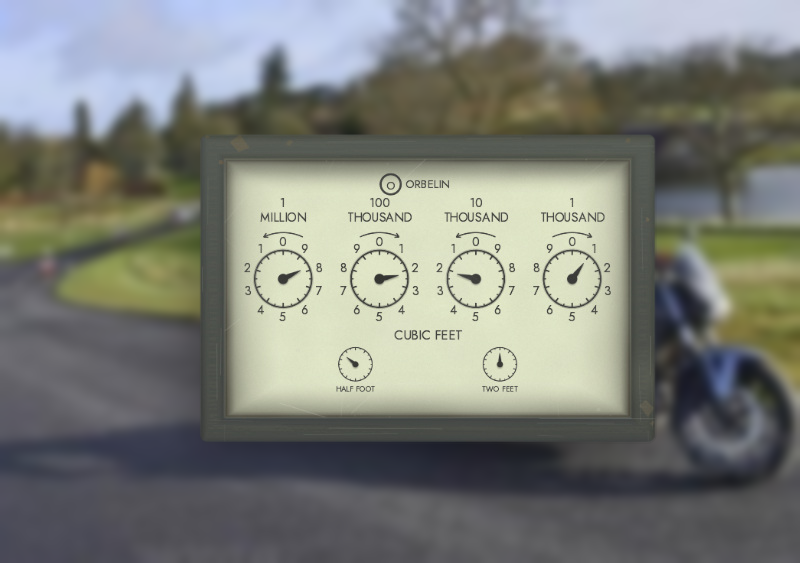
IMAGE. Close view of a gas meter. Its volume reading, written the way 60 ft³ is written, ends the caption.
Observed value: 822100 ft³
